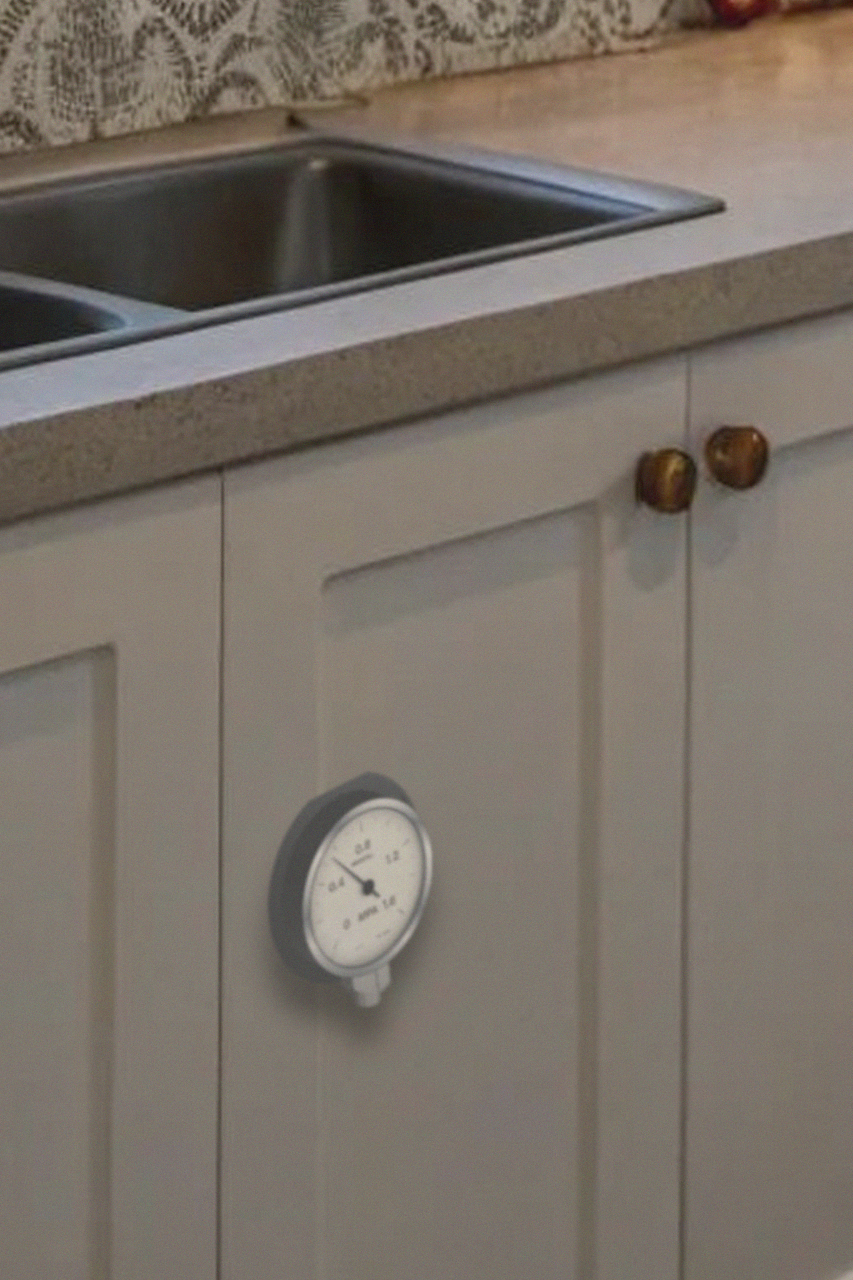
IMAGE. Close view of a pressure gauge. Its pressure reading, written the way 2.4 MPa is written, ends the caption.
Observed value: 0.55 MPa
